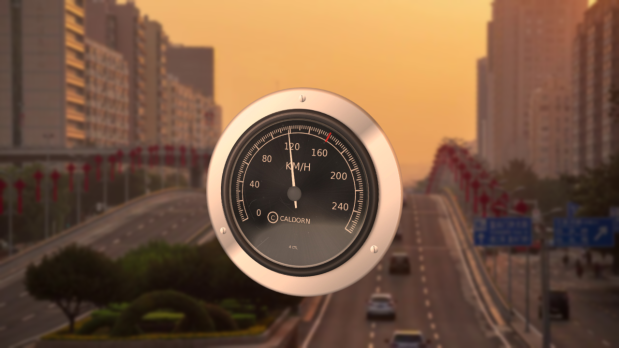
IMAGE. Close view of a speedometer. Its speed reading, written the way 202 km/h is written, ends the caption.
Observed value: 120 km/h
